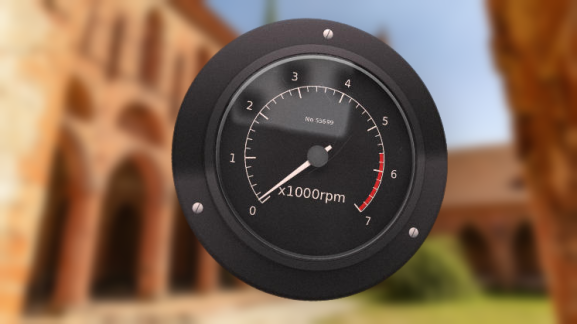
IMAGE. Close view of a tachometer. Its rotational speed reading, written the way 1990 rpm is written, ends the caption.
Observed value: 100 rpm
